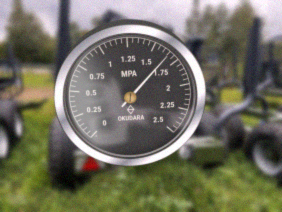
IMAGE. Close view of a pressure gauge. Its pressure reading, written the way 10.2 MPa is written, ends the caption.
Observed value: 1.65 MPa
